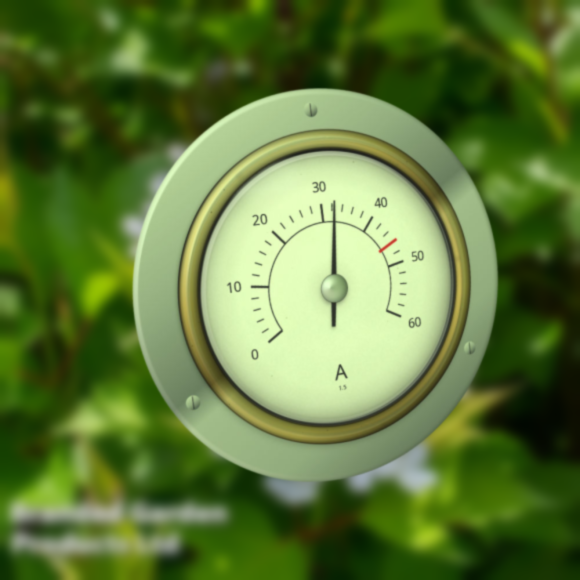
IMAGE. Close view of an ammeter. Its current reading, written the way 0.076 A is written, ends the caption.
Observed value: 32 A
